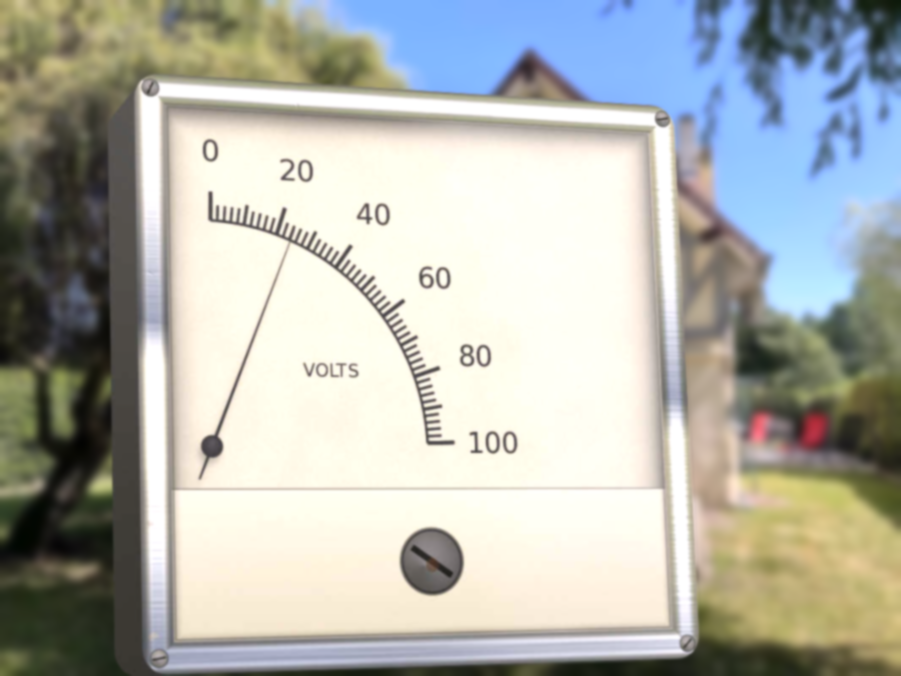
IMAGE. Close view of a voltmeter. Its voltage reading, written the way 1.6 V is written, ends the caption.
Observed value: 24 V
